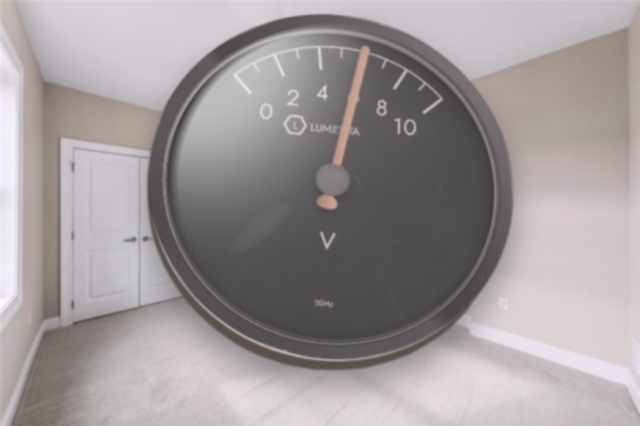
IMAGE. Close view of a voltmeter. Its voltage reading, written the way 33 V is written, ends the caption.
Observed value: 6 V
